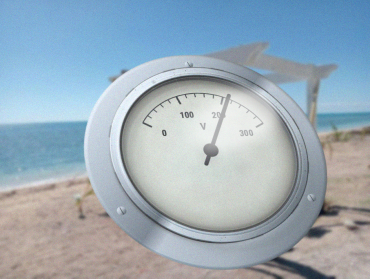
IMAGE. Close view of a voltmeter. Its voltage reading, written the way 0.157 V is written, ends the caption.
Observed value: 210 V
